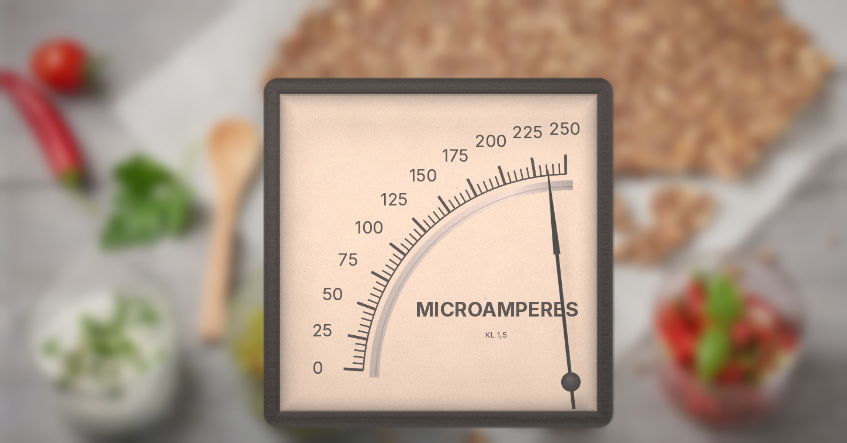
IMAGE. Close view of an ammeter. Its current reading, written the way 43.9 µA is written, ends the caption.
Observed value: 235 µA
